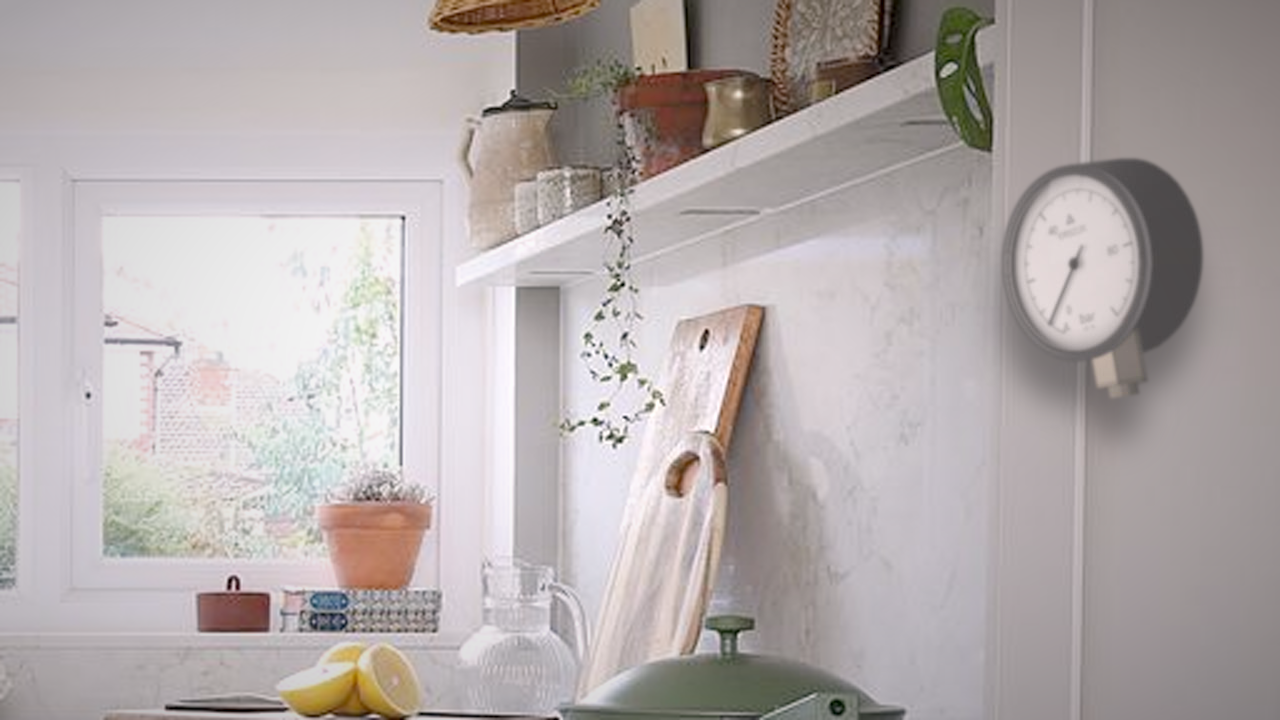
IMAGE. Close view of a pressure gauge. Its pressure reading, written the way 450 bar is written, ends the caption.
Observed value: 5 bar
